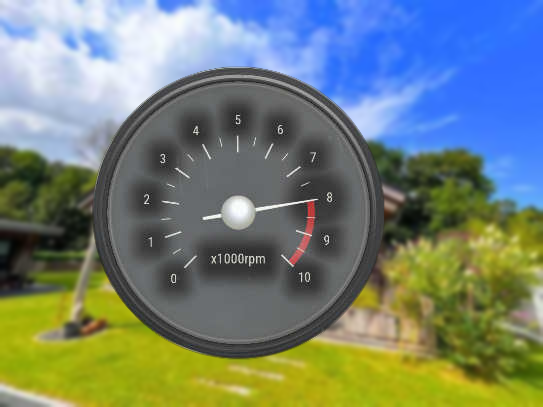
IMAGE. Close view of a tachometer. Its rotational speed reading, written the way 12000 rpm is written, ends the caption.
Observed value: 8000 rpm
